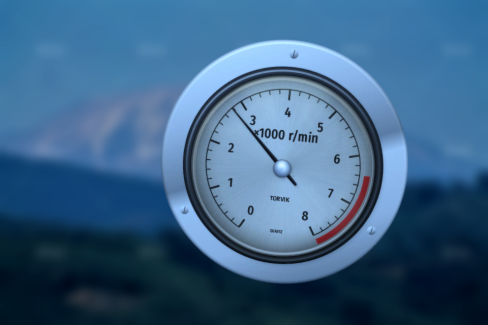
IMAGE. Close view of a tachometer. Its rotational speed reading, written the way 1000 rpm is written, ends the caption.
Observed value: 2800 rpm
